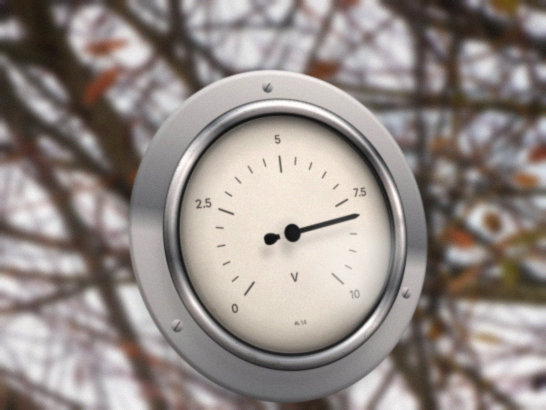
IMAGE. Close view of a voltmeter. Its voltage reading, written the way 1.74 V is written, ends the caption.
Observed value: 8 V
